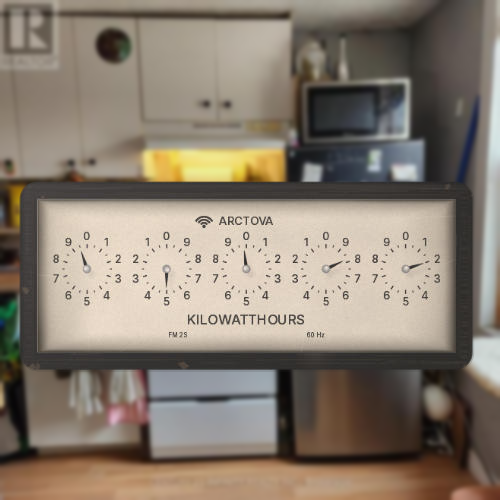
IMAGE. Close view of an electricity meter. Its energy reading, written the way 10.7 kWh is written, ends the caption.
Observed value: 94982 kWh
